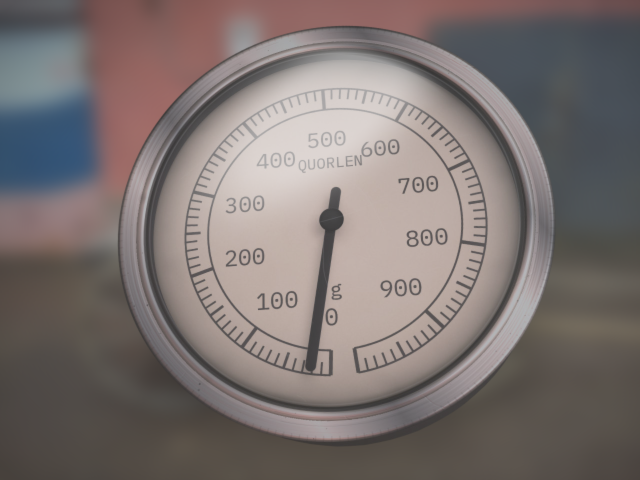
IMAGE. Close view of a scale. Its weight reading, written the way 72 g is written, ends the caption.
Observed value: 20 g
